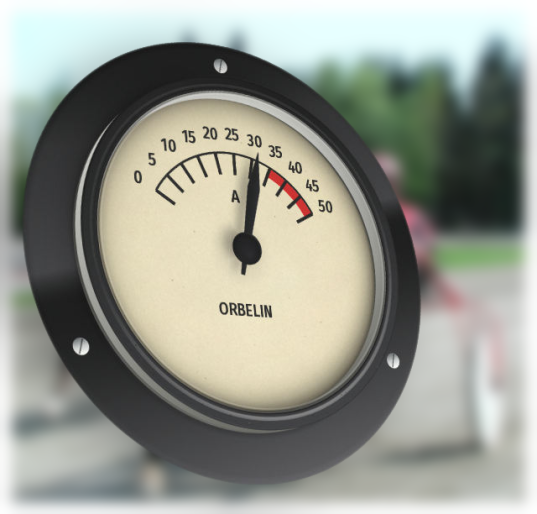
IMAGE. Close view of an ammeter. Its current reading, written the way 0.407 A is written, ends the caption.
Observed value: 30 A
